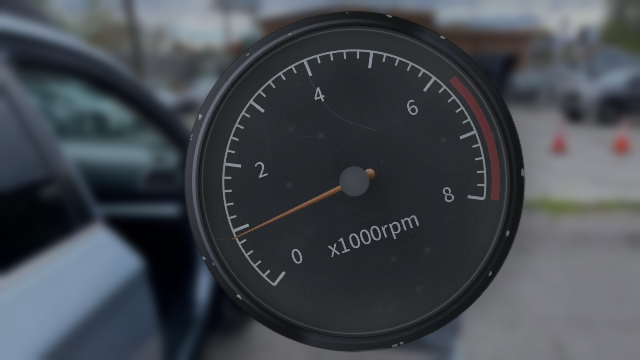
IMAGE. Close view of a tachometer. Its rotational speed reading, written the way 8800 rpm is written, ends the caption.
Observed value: 900 rpm
